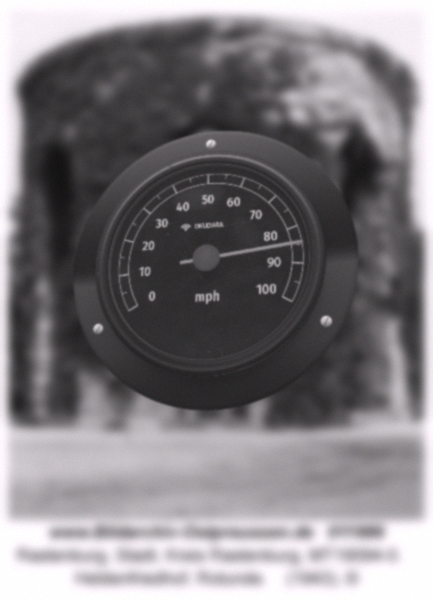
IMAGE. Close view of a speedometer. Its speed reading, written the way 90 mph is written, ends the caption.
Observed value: 85 mph
